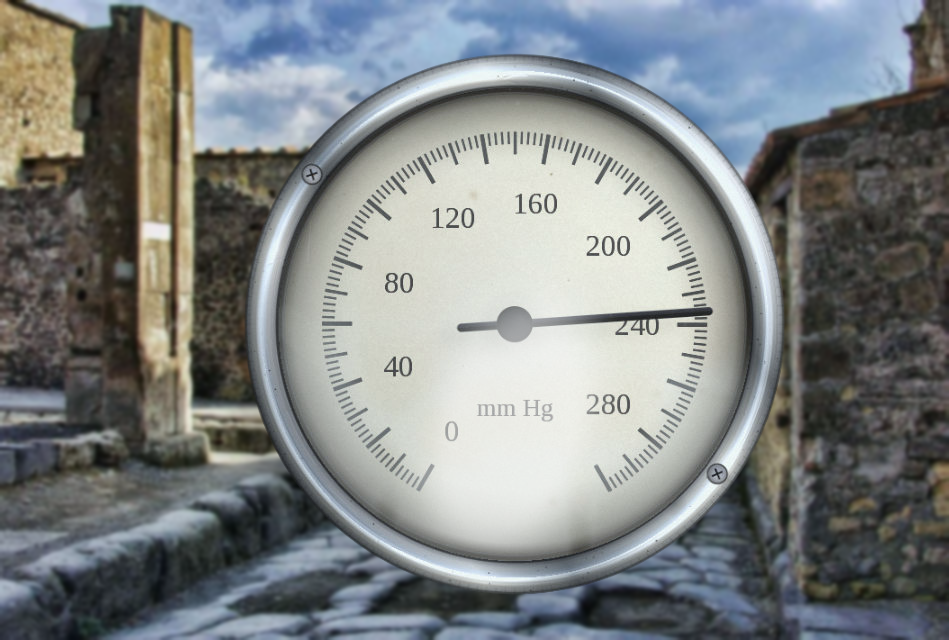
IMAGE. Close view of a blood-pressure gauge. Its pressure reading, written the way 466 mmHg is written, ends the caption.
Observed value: 236 mmHg
